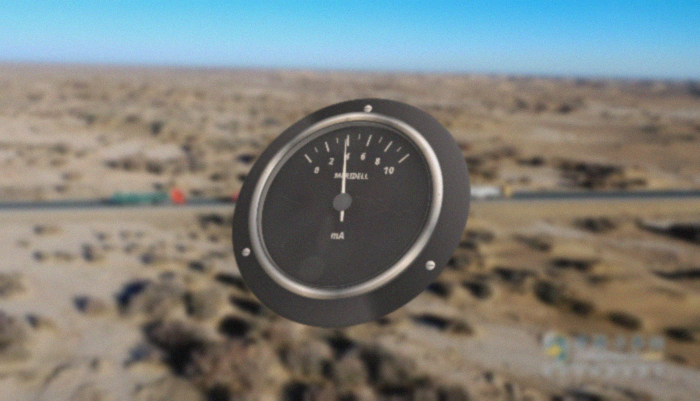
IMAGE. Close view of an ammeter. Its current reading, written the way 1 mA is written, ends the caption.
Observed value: 4 mA
